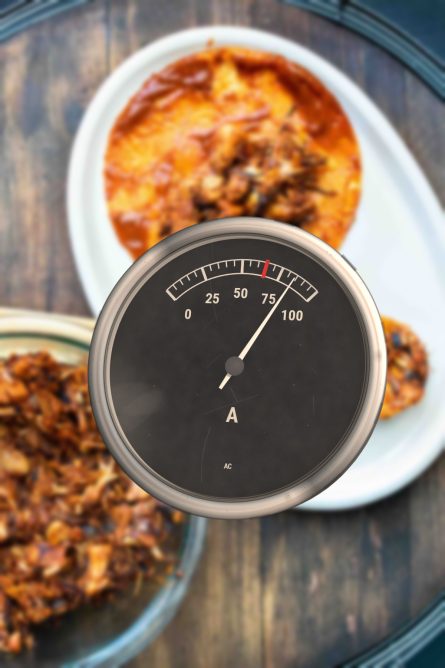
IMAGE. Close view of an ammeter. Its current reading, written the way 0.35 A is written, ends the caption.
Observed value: 85 A
